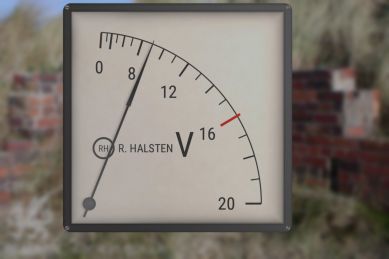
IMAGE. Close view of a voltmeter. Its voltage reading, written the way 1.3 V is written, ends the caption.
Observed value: 9 V
